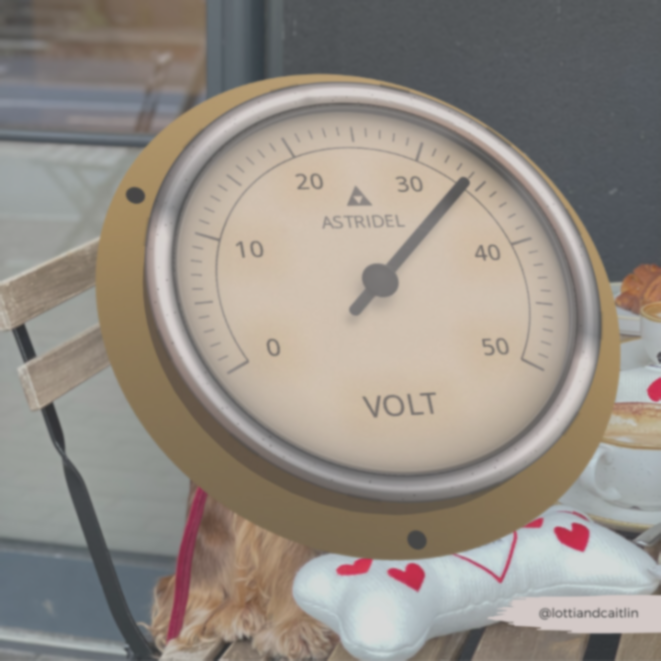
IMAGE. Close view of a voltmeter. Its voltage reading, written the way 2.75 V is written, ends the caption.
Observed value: 34 V
